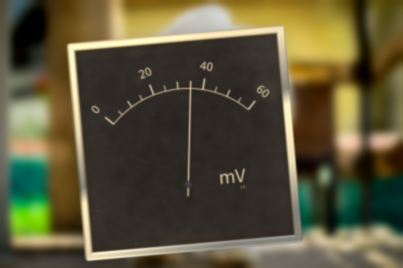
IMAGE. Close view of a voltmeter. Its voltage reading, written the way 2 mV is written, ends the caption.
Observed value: 35 mV
